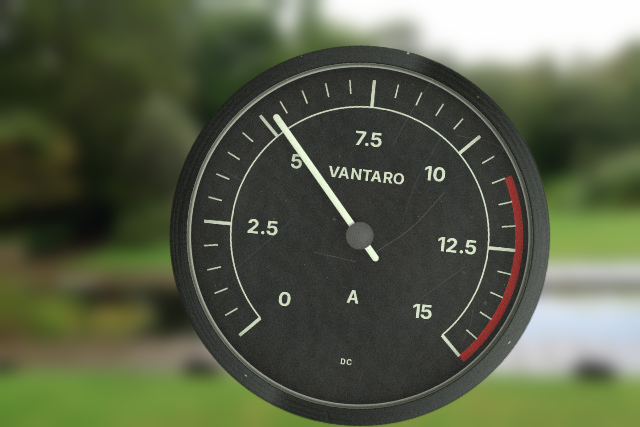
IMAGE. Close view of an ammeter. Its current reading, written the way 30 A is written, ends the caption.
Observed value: 5.25 A
